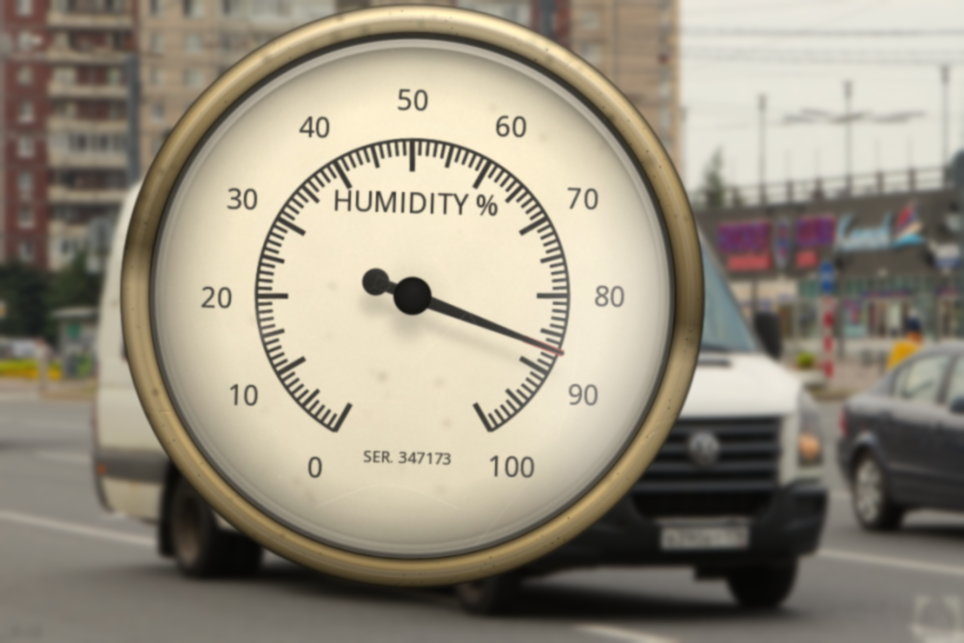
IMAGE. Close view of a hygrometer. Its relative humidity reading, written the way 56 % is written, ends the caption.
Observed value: 87 %
